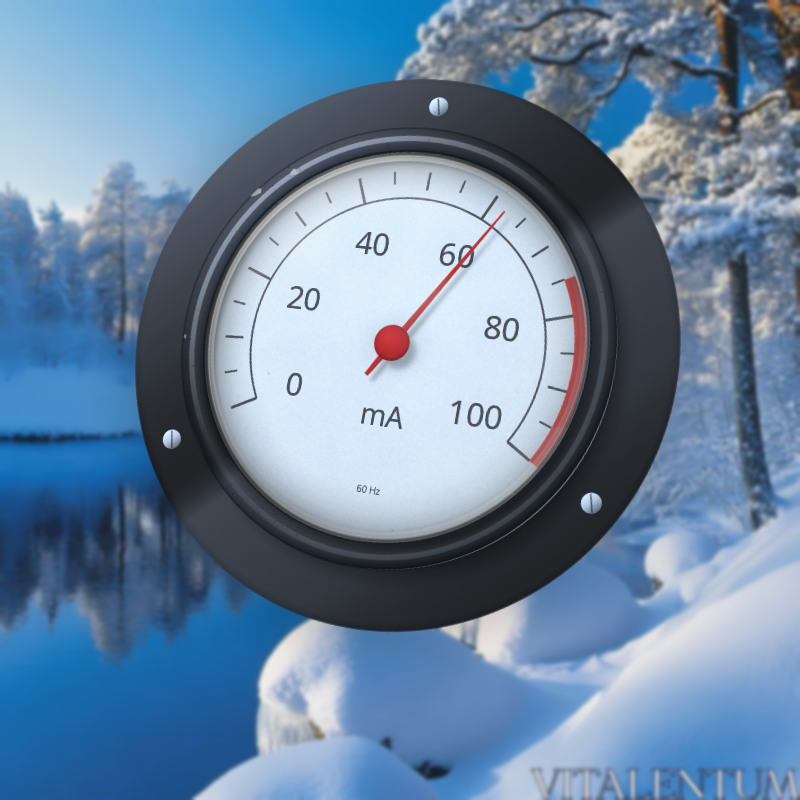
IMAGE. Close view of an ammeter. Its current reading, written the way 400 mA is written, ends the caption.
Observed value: 62.5 mA
